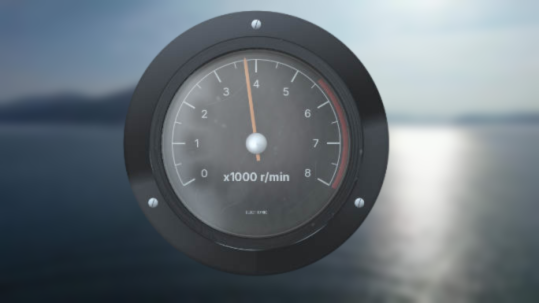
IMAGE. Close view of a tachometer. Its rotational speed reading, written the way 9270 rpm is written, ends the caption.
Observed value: 3750 rpm
